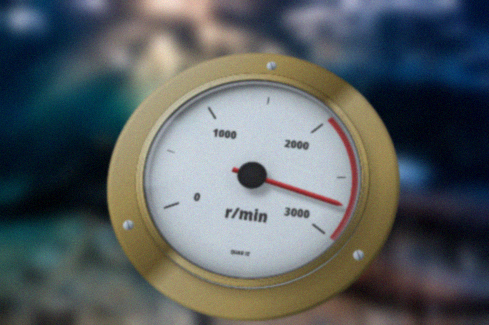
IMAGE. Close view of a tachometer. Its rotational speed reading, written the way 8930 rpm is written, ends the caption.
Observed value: 2750 rpm
